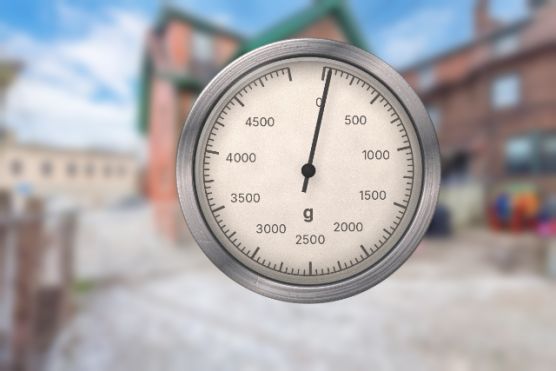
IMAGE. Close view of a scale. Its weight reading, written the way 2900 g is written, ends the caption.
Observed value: 50 g
